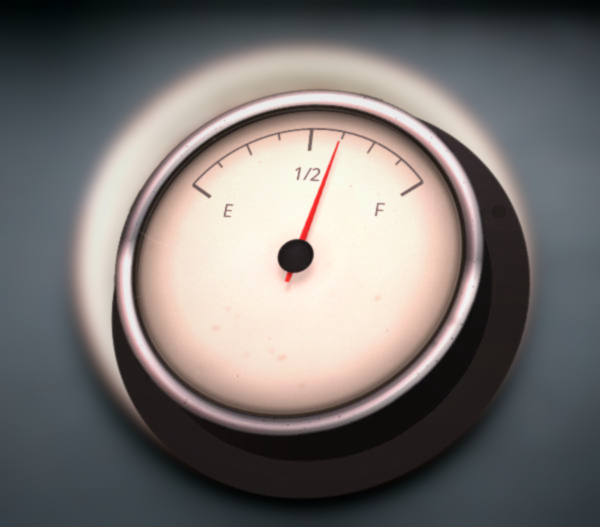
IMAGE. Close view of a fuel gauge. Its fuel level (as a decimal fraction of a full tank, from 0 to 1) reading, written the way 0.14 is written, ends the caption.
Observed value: 0.625
